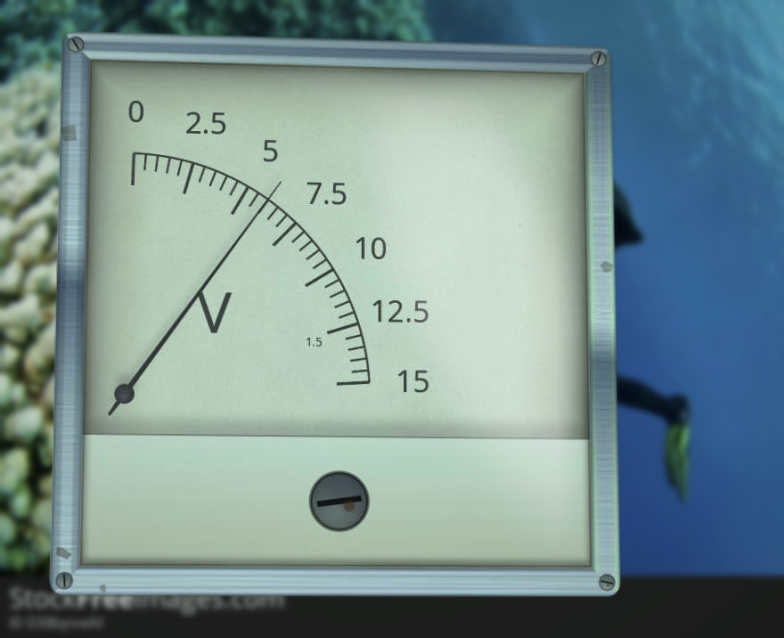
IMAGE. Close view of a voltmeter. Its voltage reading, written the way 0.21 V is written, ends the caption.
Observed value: 6 V
